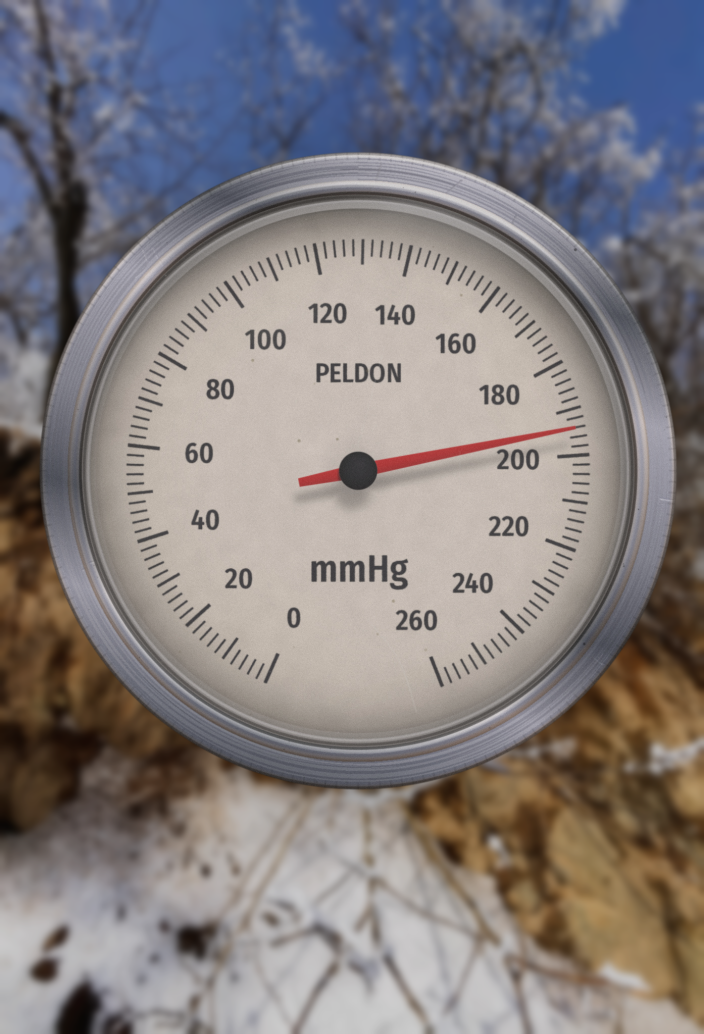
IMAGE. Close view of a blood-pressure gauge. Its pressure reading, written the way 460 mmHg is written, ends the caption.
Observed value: 194 mmHg
